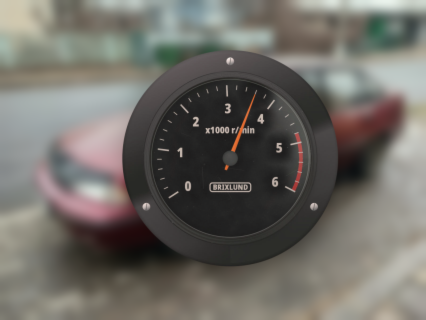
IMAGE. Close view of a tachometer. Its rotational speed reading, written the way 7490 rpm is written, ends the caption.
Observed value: 3600 rpm
